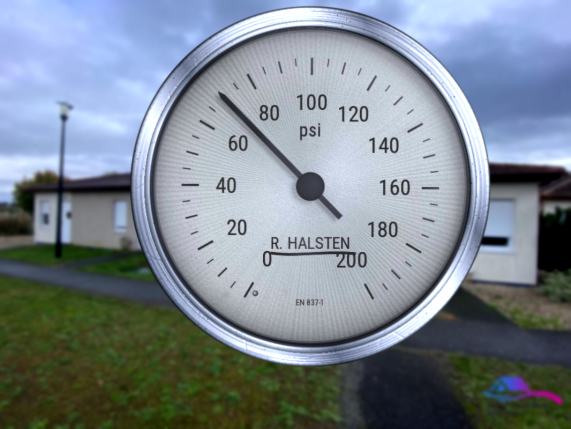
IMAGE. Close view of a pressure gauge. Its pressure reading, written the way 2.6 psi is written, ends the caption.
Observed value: 70 psi
